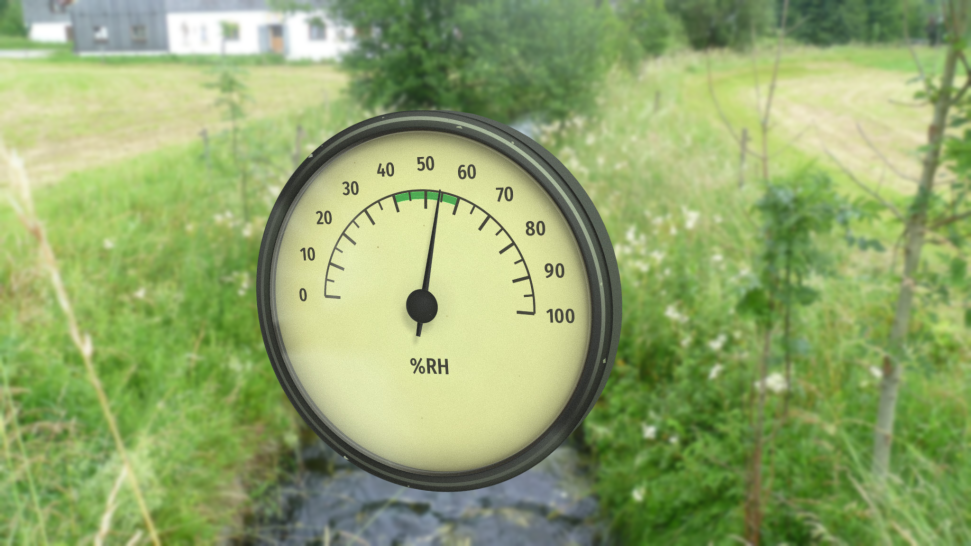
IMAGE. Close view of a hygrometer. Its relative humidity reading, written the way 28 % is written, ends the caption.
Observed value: 55 %
